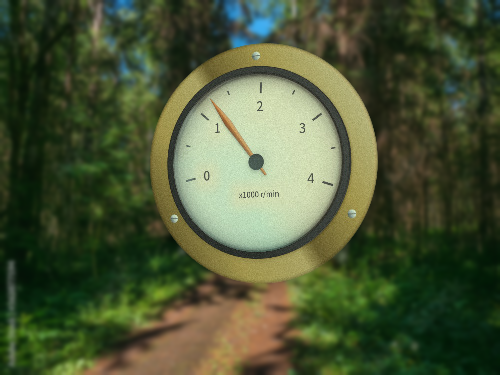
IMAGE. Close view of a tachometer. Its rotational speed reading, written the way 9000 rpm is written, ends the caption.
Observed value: 1250 rpm
